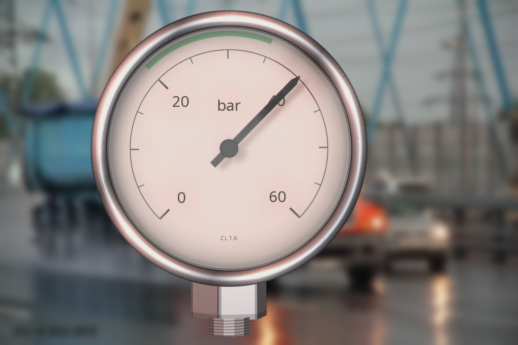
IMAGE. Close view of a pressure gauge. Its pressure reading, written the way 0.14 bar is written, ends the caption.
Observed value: 40 bar
